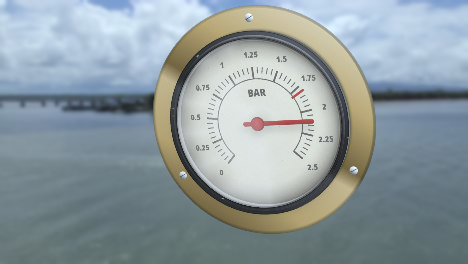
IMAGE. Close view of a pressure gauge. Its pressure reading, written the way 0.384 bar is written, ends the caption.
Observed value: 2.1 bar
